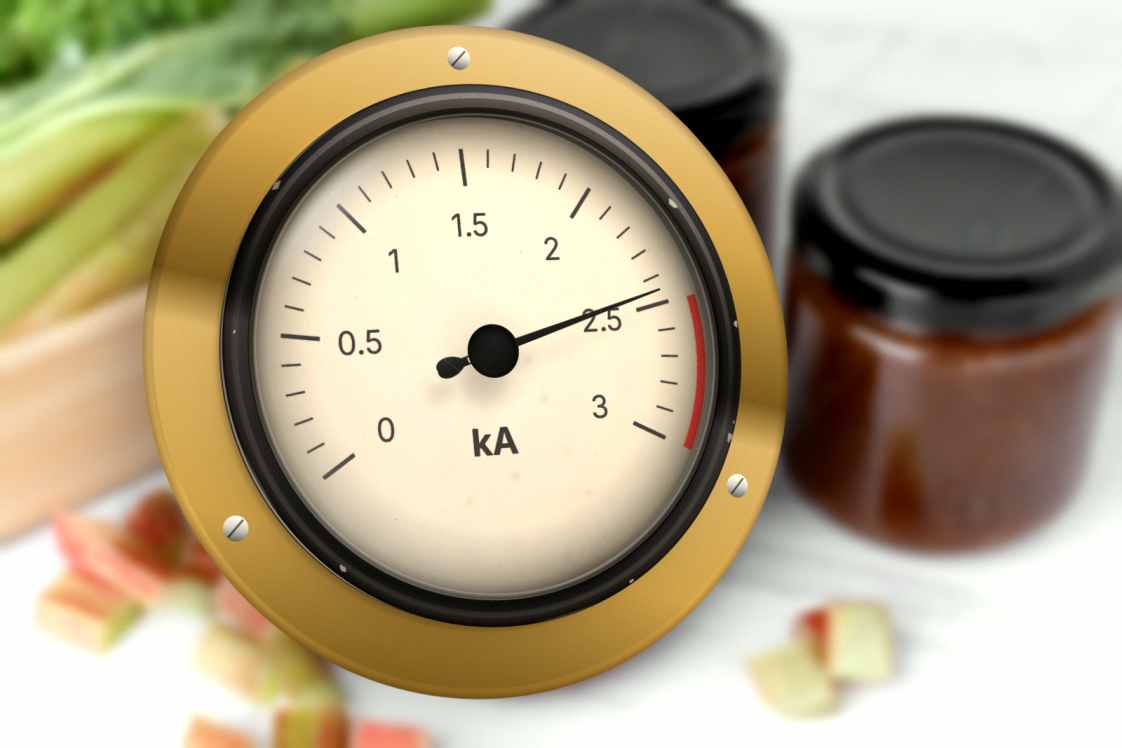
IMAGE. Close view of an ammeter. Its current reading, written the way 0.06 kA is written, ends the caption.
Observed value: 2.45 kA
